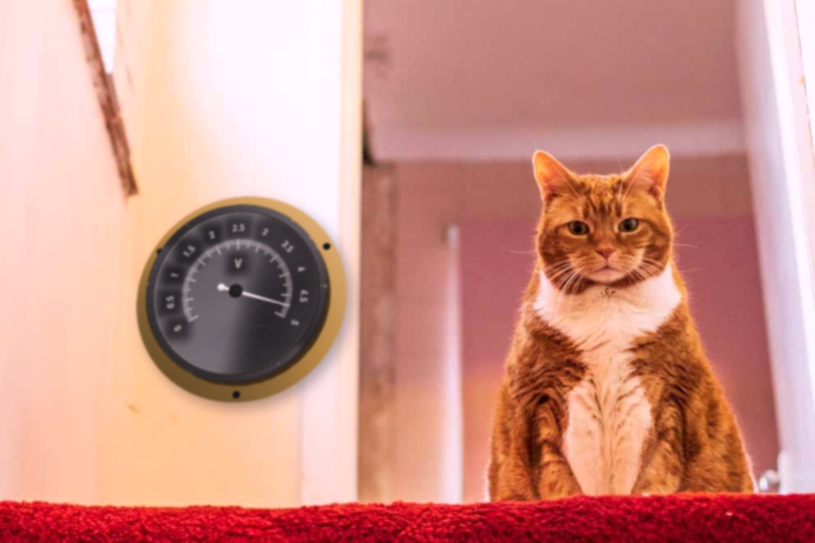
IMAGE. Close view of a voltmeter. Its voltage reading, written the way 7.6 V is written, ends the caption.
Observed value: 4.75 V
